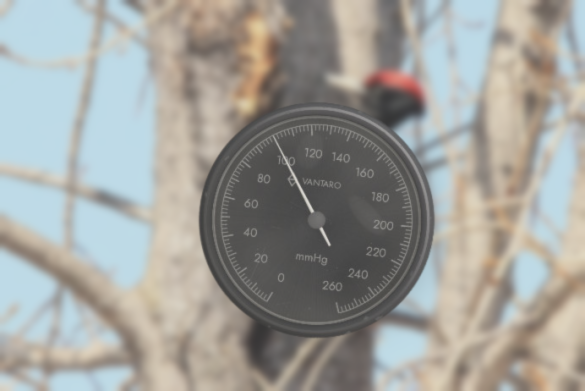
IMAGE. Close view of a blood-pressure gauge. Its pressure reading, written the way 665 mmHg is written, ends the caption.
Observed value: 100 mmHg
